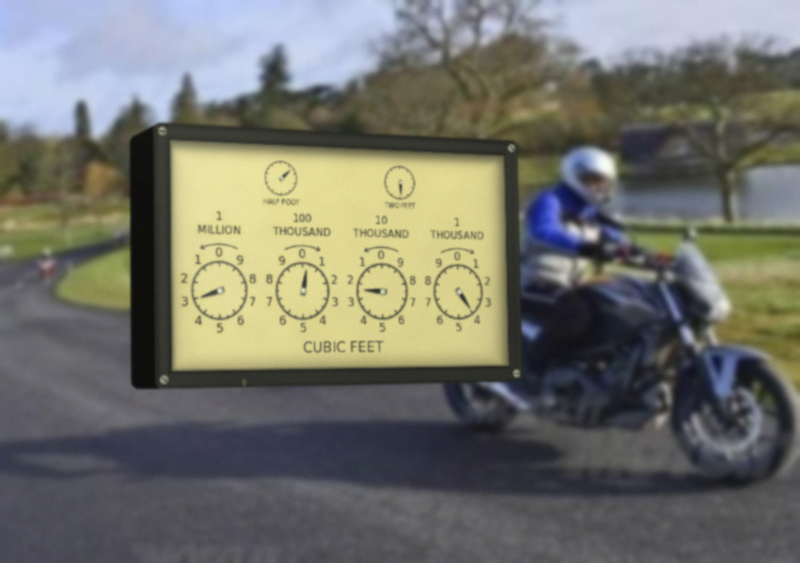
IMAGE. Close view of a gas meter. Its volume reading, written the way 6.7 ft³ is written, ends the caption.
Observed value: 302400 ft³
